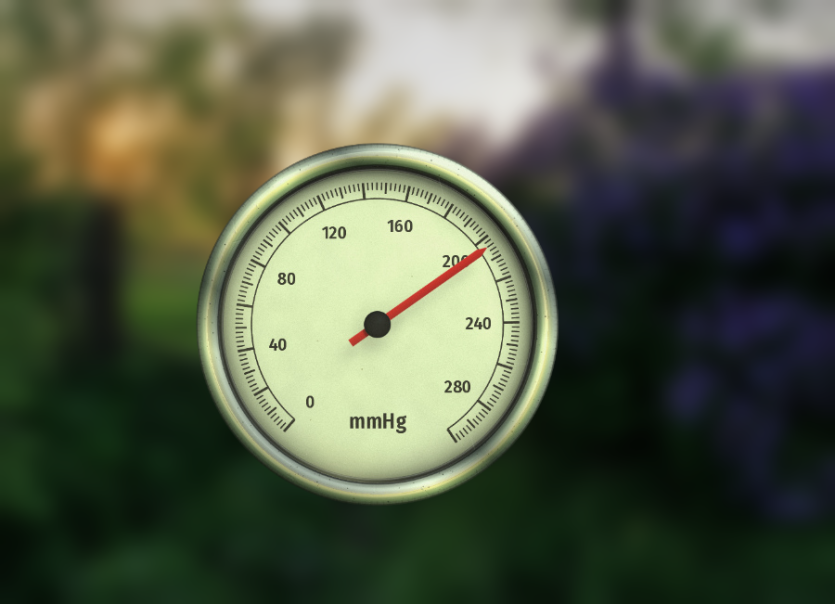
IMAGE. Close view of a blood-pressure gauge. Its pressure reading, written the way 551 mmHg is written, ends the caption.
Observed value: 204 mmHg
